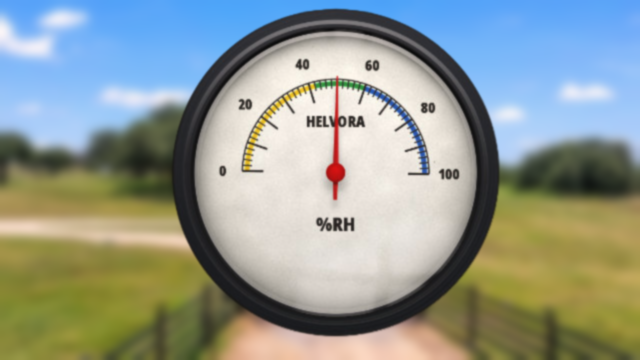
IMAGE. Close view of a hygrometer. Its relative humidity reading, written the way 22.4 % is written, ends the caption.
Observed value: 50 %
